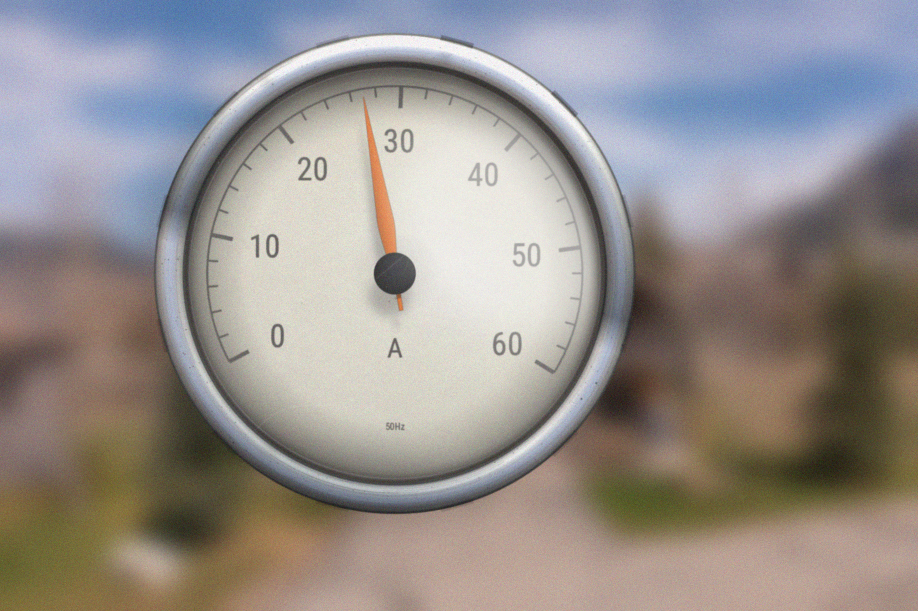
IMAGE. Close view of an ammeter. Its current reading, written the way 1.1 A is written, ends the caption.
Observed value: 27 A
